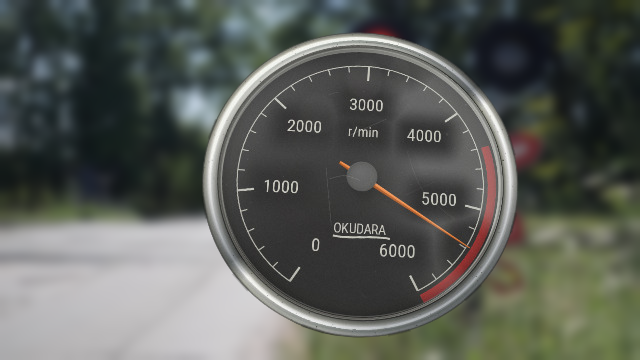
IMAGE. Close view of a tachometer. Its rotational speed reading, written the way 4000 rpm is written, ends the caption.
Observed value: 5400 rpm
